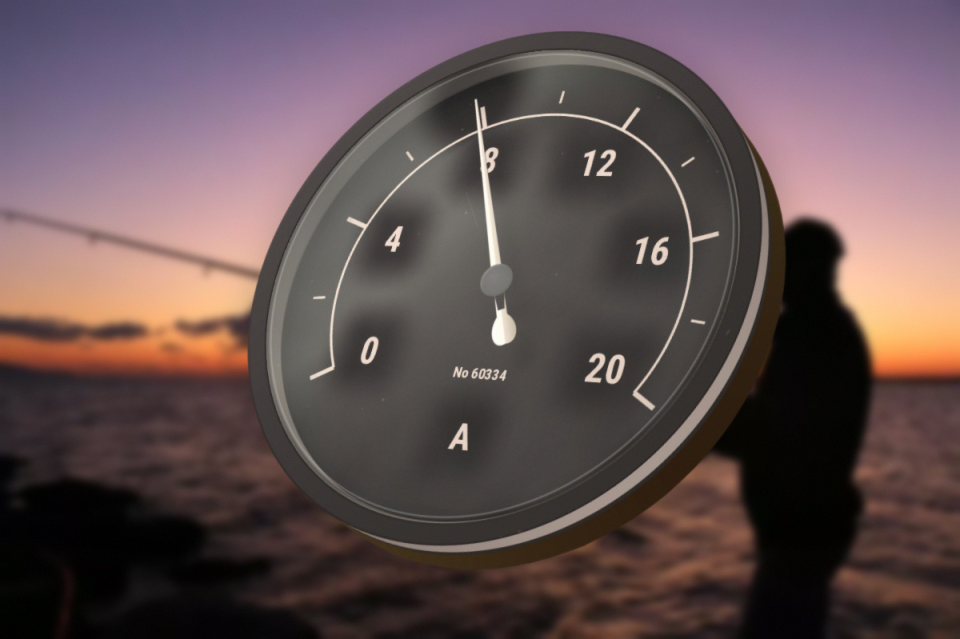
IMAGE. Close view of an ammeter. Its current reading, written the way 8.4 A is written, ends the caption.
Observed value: 8 A
